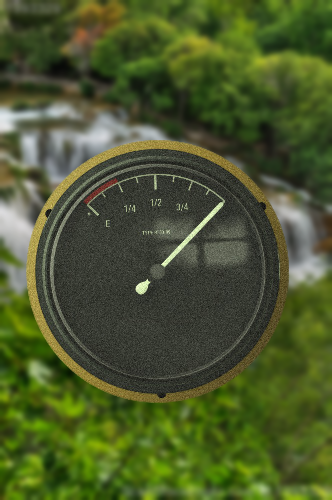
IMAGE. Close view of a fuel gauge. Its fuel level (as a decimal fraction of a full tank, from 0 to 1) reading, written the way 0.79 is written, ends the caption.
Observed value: 1
